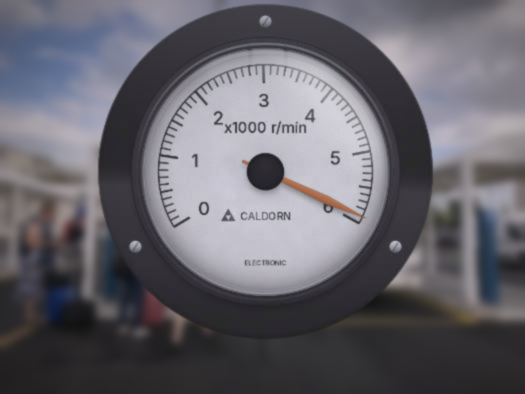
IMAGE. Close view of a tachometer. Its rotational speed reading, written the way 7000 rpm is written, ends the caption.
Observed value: 5900 rpm
